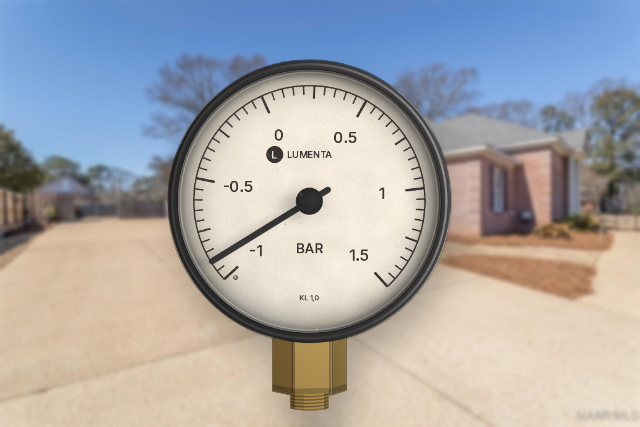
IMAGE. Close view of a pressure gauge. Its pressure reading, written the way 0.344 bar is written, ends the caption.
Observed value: -0.9 bar
